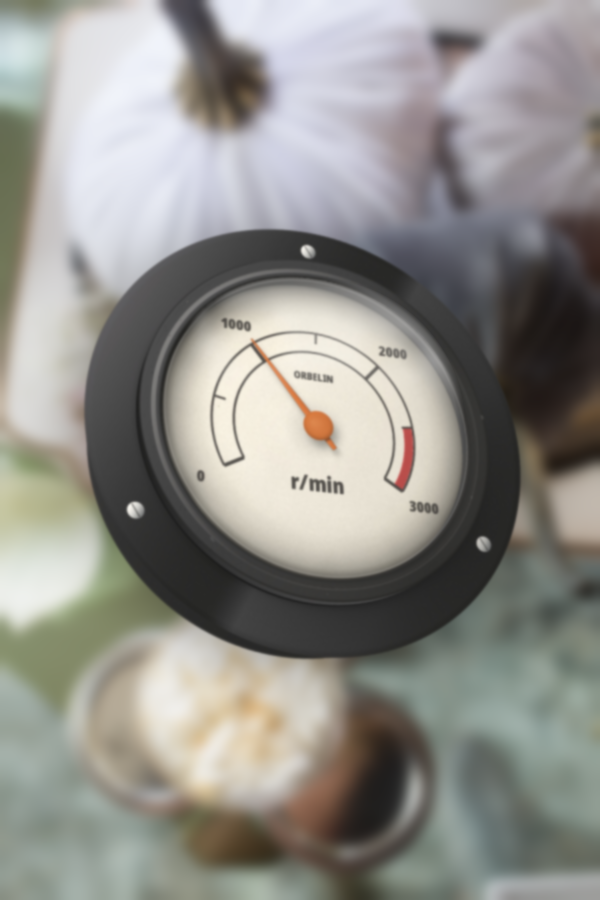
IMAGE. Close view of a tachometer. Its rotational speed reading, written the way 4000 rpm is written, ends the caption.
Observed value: 1000 rpm
